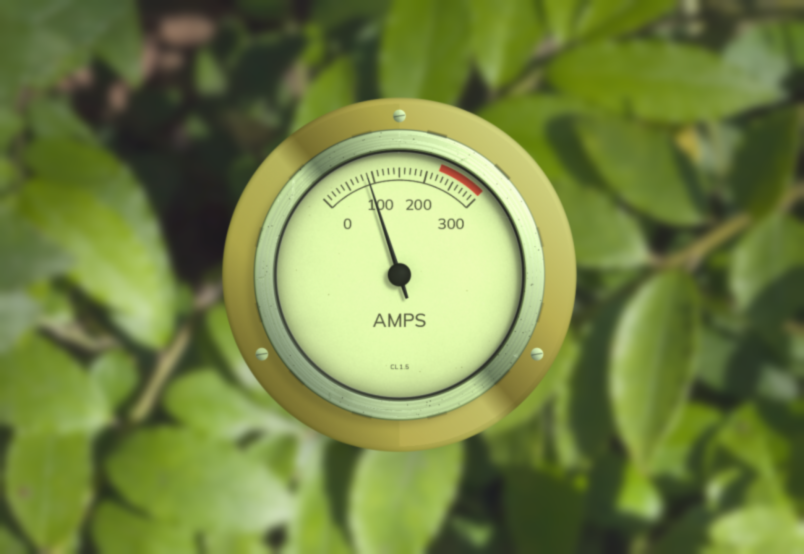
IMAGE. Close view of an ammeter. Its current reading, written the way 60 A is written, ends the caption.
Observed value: 90 A
